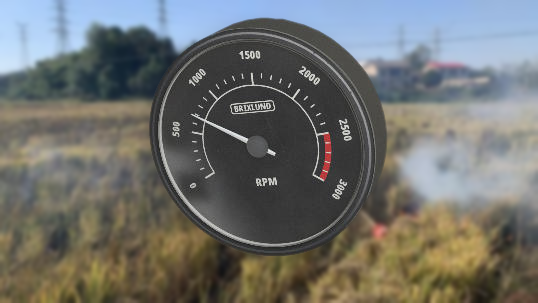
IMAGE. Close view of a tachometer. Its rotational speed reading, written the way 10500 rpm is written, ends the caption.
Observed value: 700 rpm
